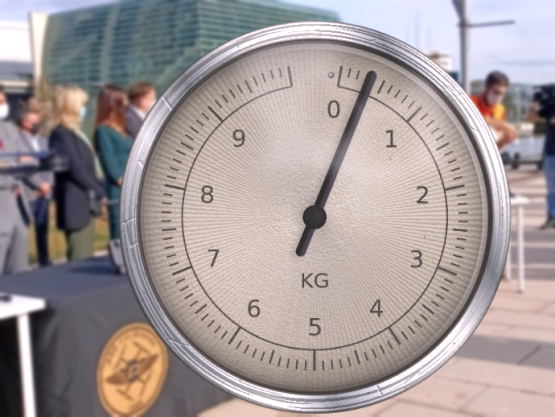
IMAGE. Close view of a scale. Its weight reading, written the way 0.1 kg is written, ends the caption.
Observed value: 0.35 kg
